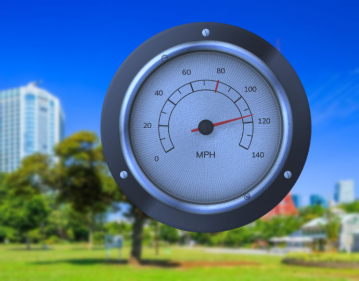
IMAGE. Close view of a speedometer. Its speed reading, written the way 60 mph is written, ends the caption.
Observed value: 115 mph
